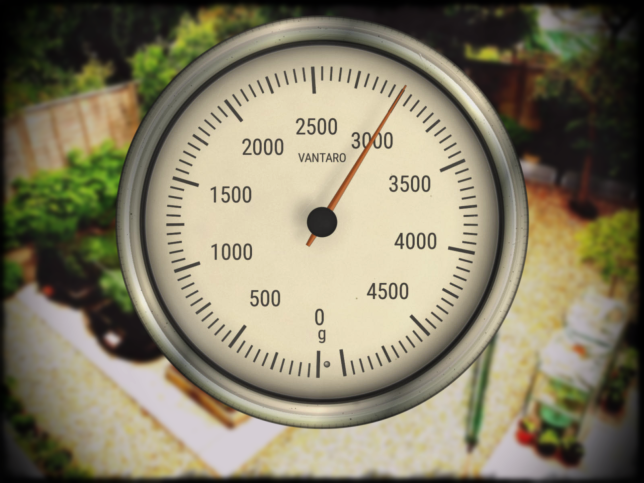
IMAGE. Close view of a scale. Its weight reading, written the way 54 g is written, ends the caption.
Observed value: 3000 g
